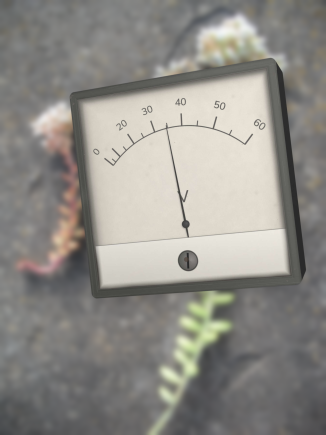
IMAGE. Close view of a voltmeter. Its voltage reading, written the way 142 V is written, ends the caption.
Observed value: 35 V
